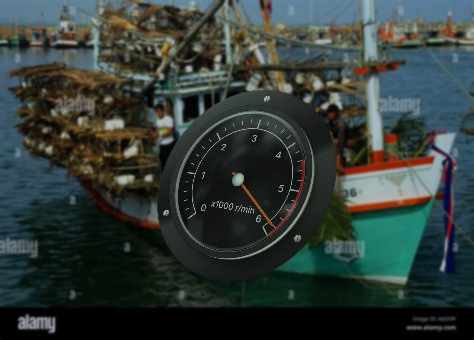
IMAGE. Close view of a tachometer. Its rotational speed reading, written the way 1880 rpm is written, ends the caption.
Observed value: 5800 rpm
